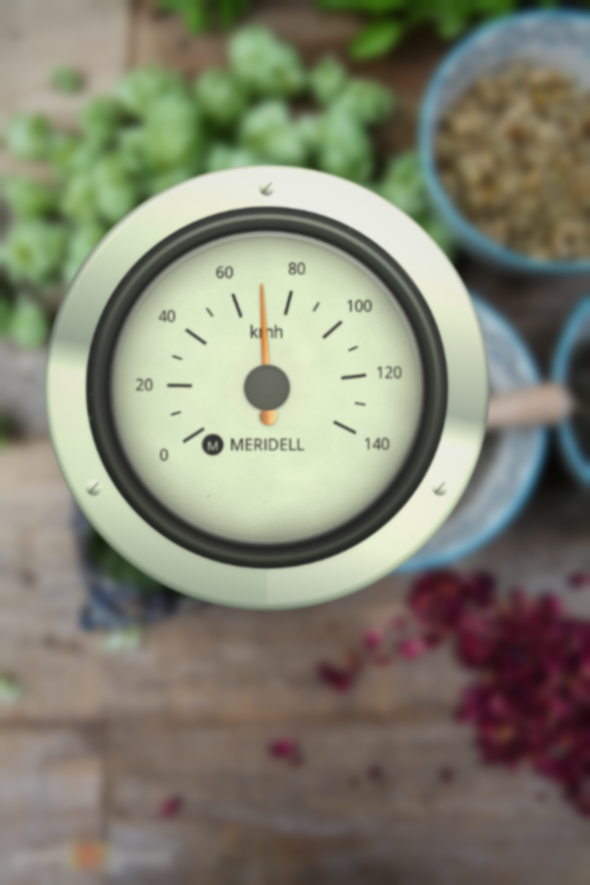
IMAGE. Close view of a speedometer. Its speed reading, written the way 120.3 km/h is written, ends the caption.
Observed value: 70 km/h
